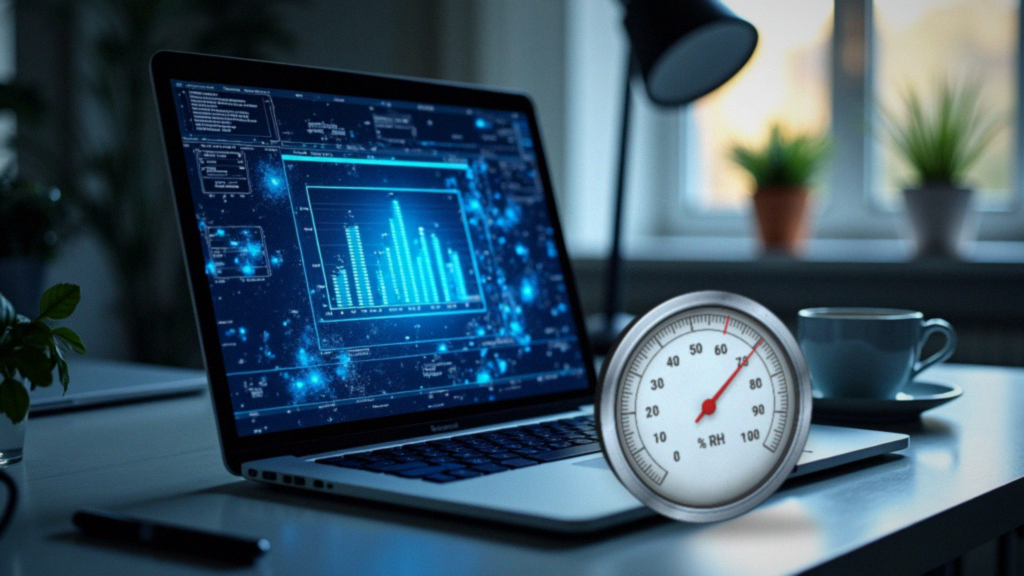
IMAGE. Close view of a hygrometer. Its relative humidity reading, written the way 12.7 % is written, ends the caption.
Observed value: 70 %
